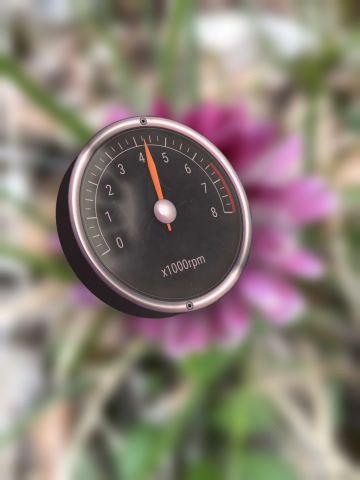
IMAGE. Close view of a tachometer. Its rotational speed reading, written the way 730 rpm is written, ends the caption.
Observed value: 4250 rpm
